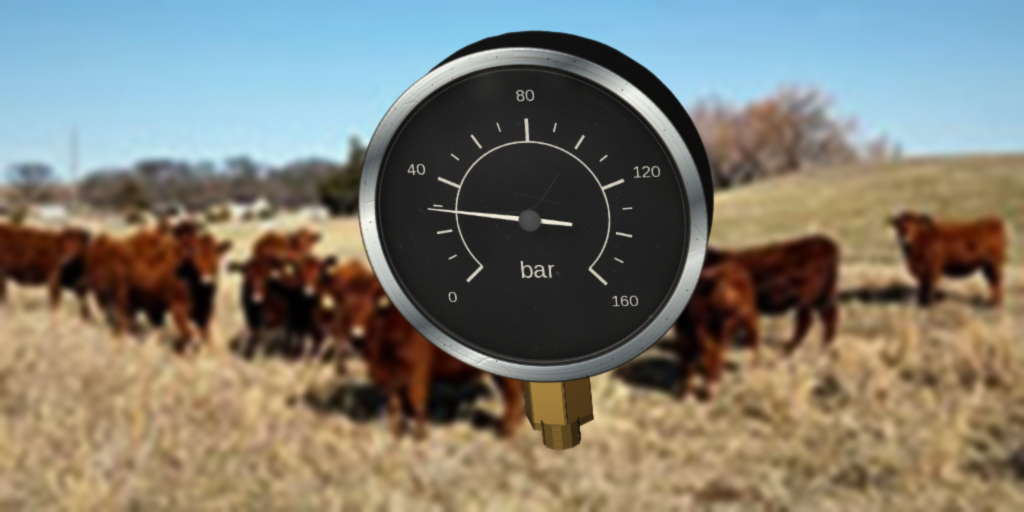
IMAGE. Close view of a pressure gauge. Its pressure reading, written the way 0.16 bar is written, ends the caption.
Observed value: 30 bar
